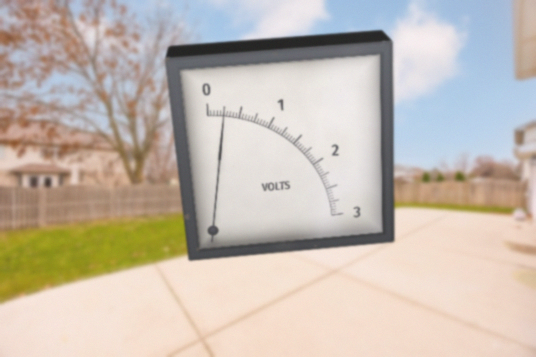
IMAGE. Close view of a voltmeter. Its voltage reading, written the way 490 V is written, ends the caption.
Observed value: 0.25 V
